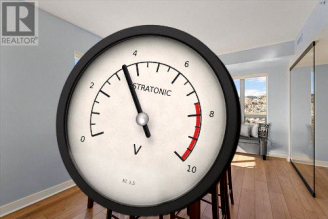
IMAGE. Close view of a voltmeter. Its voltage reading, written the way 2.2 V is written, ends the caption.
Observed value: 3.5 V
